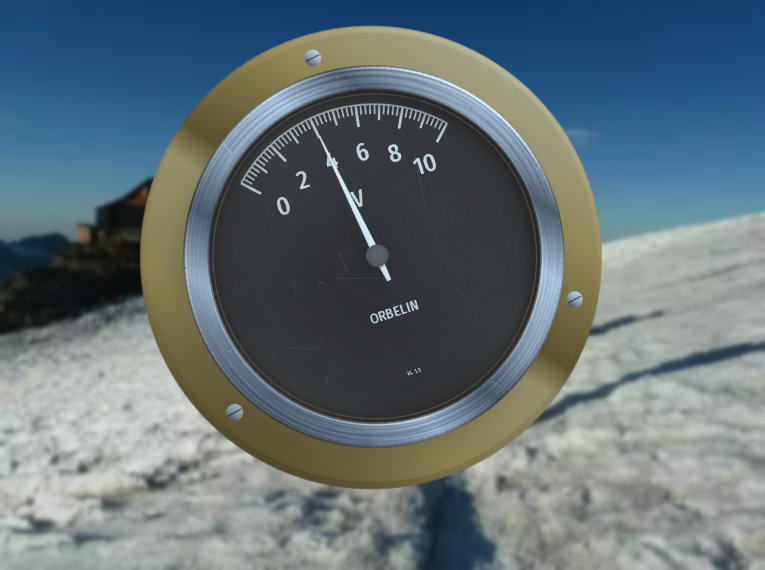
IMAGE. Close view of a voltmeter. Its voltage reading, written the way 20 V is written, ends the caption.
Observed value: 4 V
